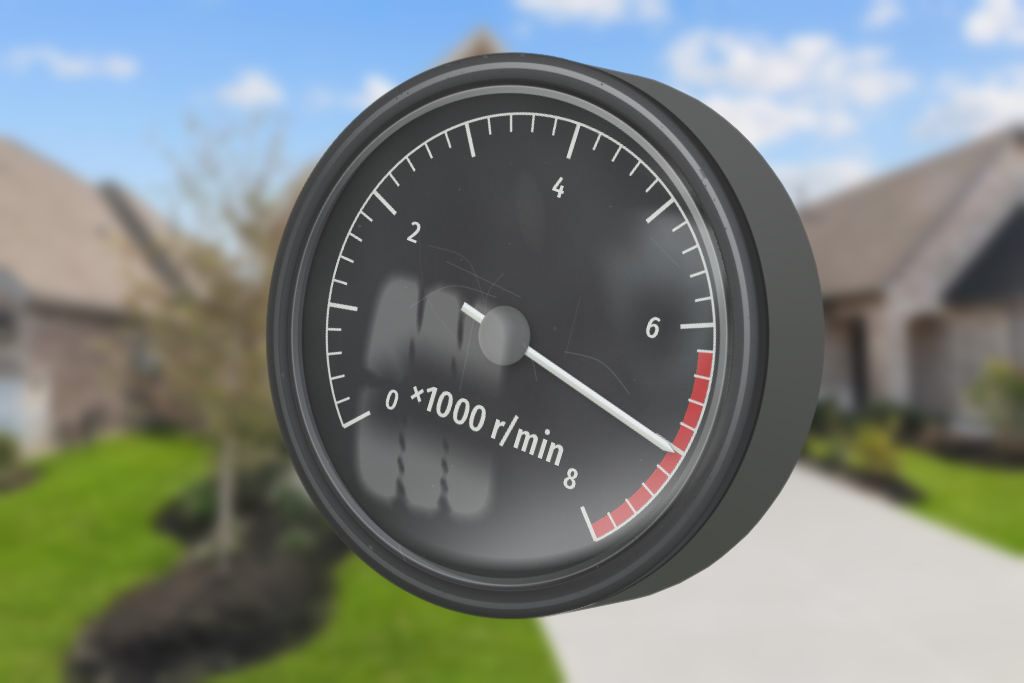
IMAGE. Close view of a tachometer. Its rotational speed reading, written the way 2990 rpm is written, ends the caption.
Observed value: 7000 rpm
